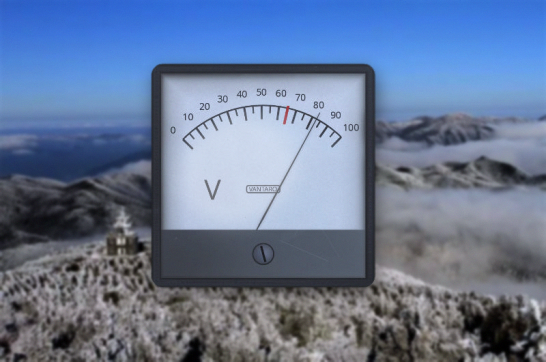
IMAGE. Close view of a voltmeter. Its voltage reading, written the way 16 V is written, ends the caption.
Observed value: 82.5 V
